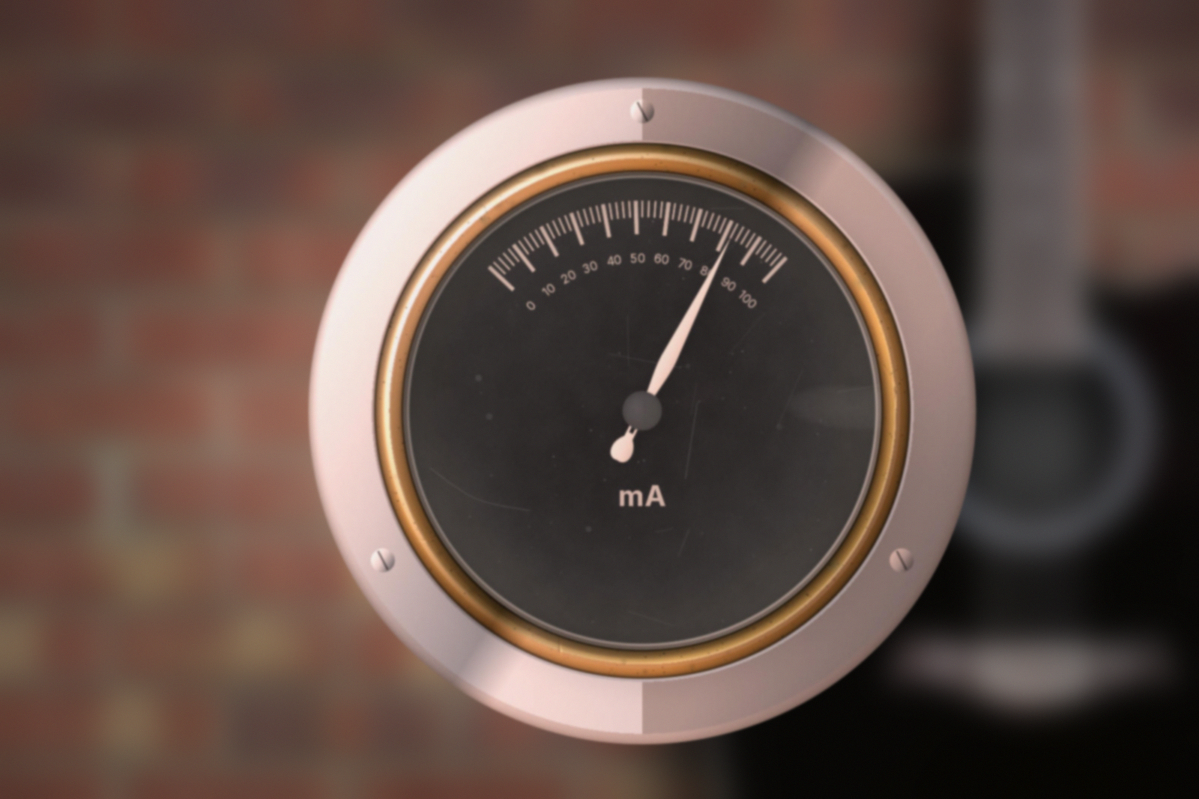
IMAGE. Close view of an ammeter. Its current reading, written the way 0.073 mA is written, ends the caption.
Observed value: 82 mA
